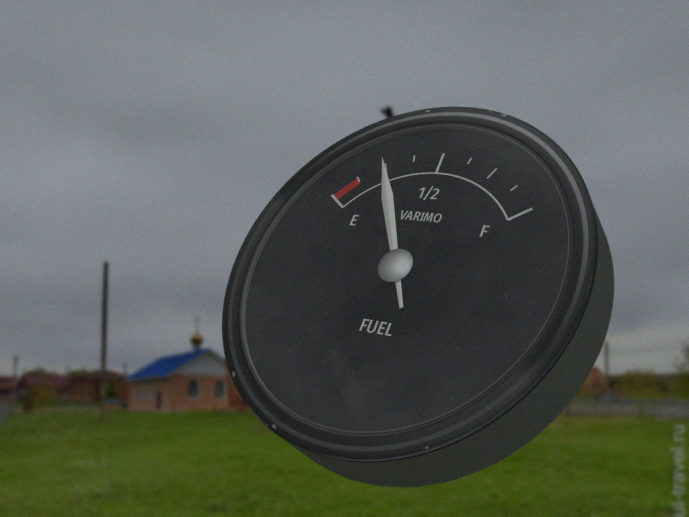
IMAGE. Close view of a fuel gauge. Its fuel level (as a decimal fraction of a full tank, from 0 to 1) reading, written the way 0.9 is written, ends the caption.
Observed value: 0.25
